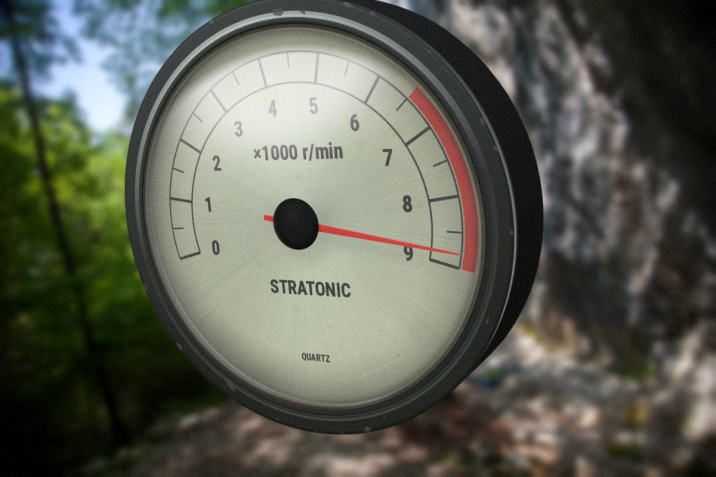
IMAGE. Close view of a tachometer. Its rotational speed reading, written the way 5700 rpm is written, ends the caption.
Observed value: 8750 rpm
